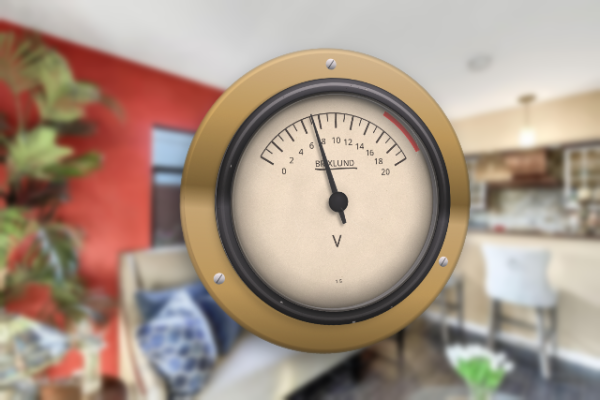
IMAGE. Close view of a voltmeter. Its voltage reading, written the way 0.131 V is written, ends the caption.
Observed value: 7 V
